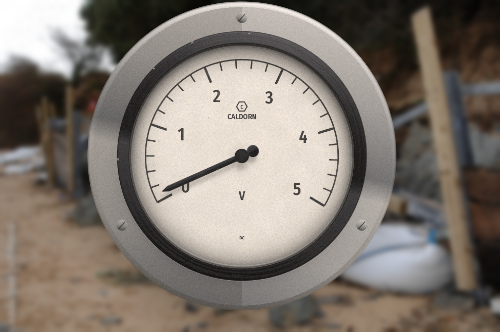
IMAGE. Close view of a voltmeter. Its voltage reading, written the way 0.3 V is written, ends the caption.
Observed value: 0.1 V
